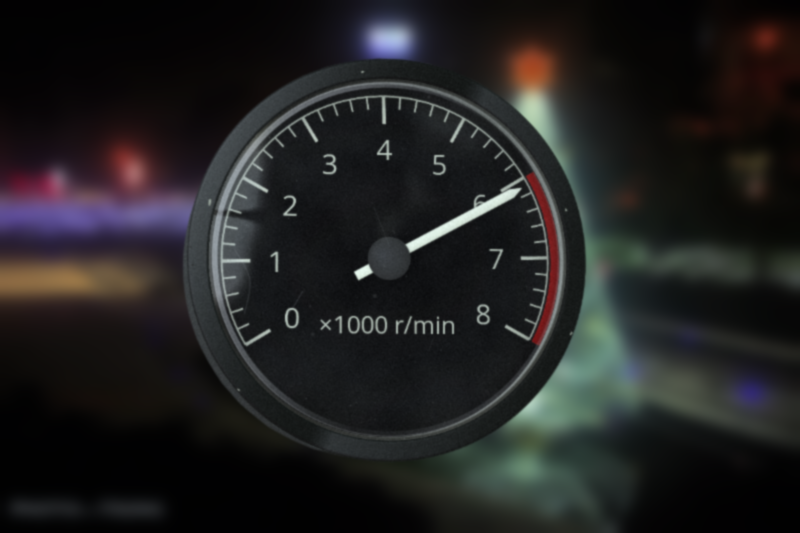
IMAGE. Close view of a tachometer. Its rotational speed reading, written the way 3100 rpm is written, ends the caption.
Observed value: 6100 rpm
